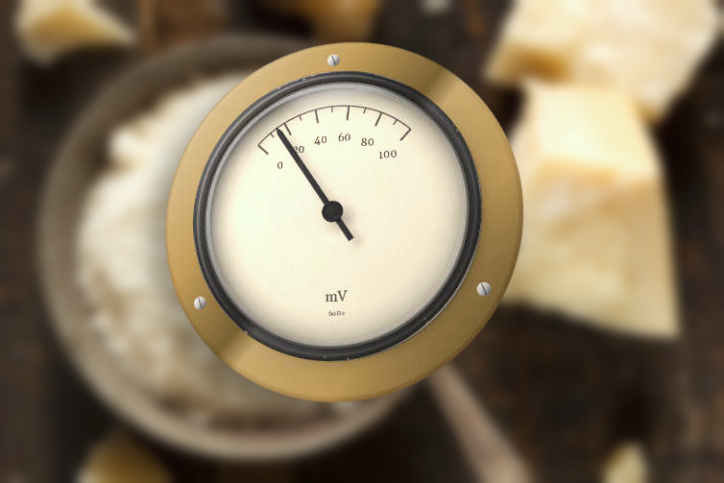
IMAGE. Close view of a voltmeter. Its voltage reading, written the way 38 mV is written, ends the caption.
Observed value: 15 mV
